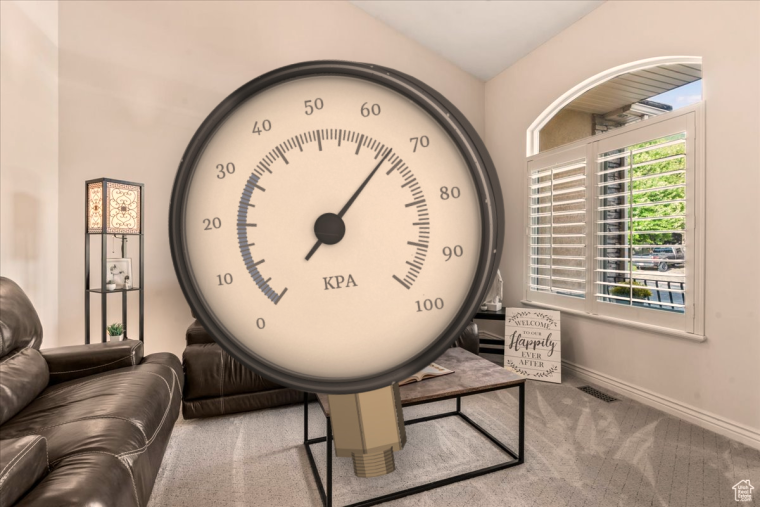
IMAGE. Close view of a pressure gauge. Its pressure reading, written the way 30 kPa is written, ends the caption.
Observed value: 67 kPa
